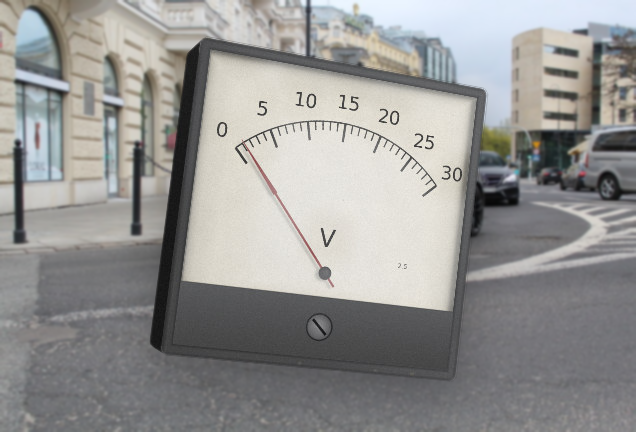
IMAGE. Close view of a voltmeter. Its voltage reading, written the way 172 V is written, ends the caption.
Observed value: 1 V
